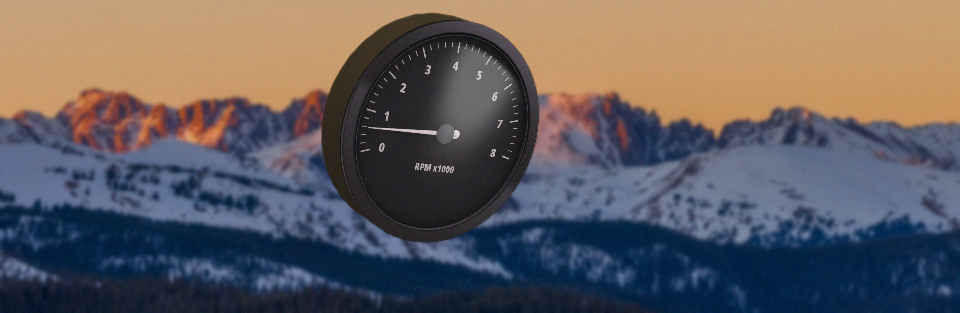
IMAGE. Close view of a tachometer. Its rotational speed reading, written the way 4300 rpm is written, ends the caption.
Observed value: 600 rpm
